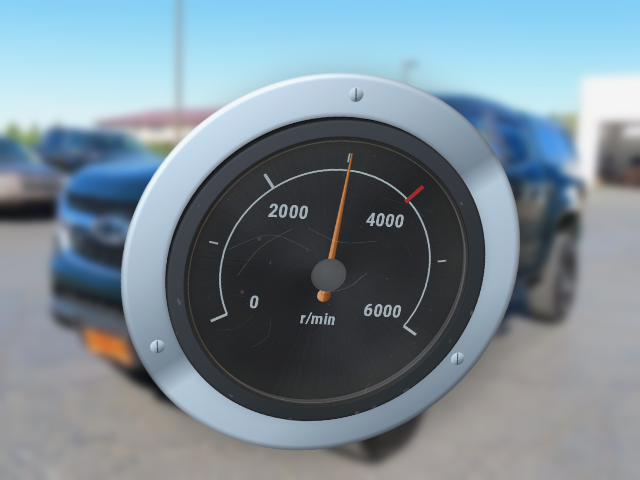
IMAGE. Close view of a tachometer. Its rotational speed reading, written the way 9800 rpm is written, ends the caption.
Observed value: 3000 rpm
